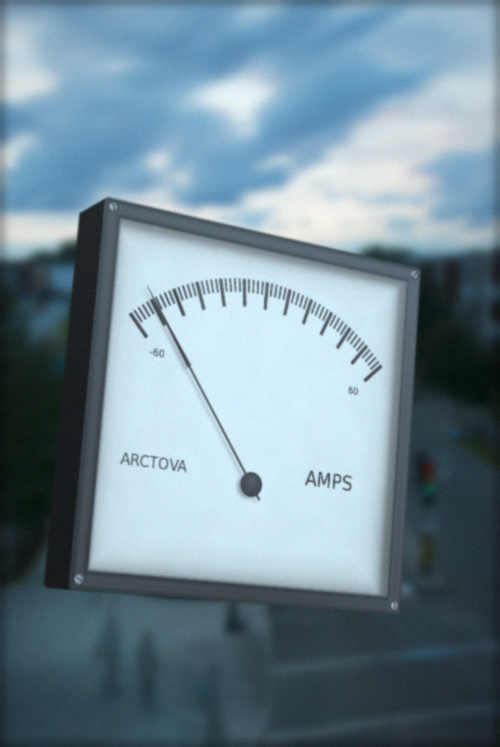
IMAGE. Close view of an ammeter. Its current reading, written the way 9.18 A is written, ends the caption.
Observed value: -50 A
